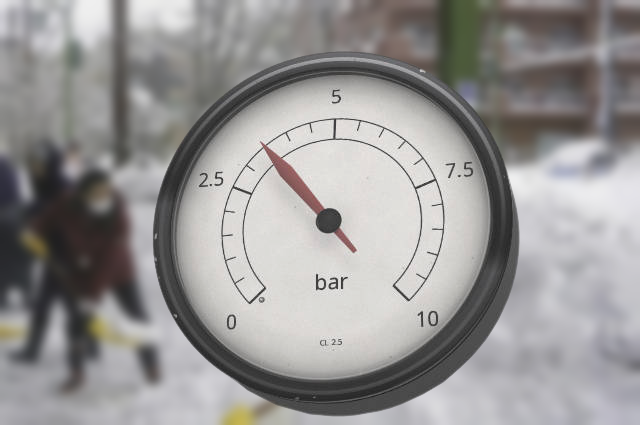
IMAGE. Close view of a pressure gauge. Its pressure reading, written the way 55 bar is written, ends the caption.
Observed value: 3.5 bar
